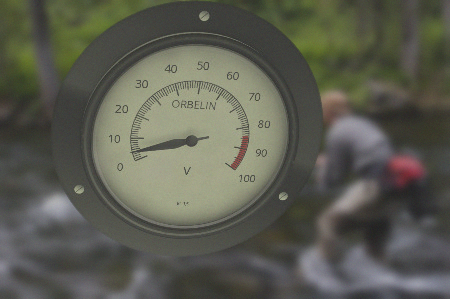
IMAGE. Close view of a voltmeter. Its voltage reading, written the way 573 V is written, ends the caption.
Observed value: 5 V
